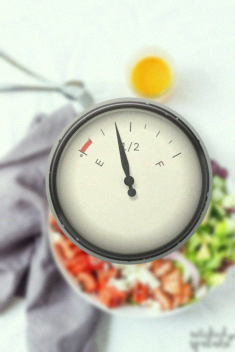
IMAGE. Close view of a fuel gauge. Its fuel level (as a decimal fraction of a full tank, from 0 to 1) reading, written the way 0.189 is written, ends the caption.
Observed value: 0.375
